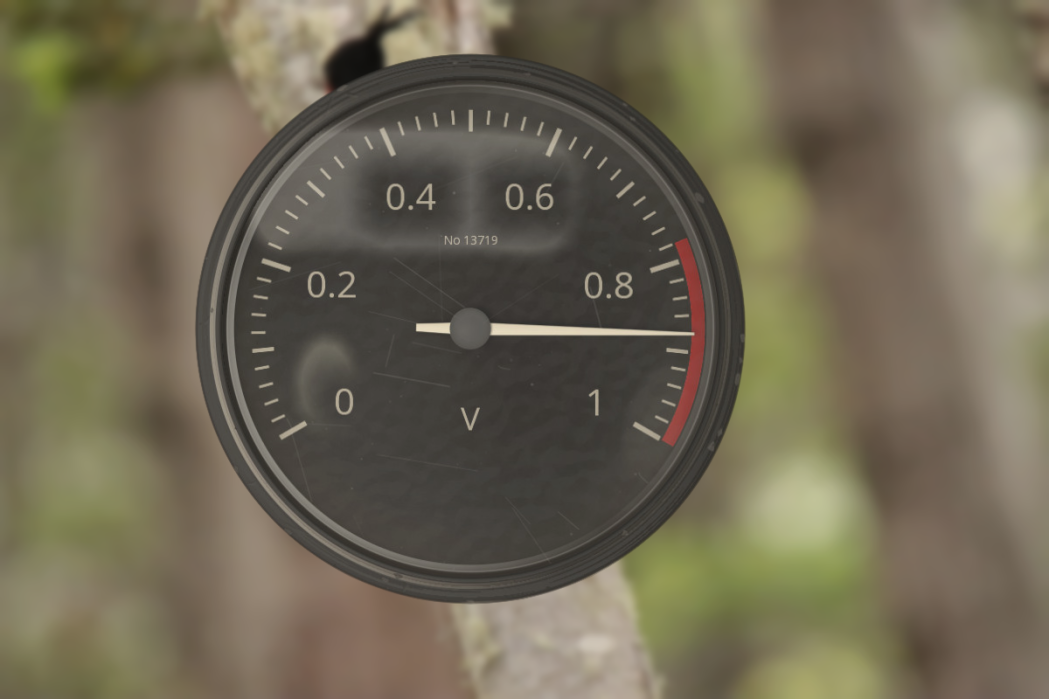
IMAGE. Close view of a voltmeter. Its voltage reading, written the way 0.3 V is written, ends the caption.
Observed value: 0.88 V
